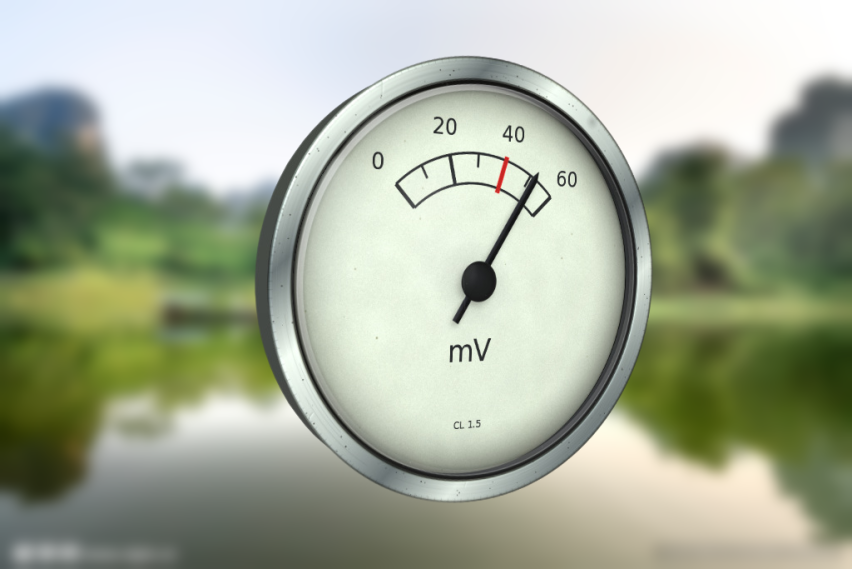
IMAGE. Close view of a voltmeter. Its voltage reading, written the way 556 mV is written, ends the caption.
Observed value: 50 mV
